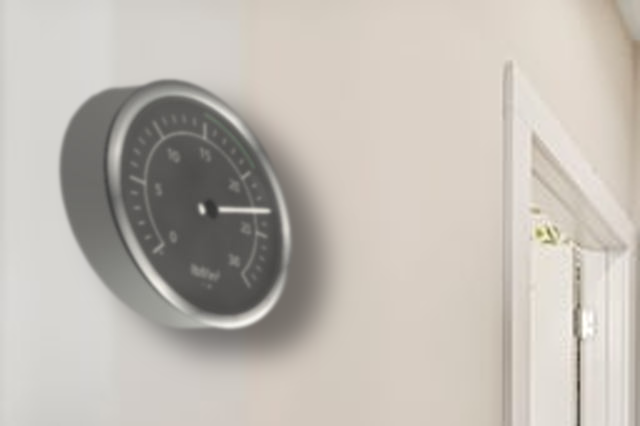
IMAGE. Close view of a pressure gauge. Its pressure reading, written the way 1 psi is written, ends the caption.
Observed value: 23 psi
